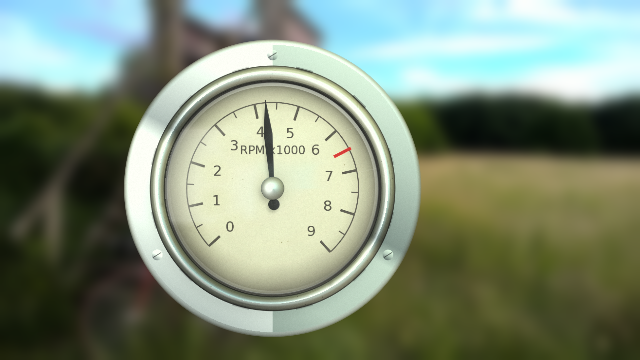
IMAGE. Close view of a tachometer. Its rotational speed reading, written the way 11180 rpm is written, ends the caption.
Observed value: 4250 rpm
